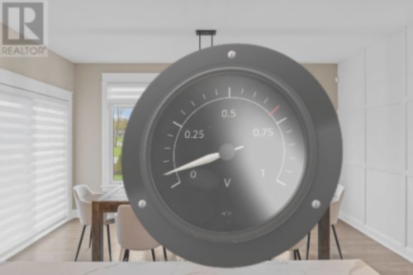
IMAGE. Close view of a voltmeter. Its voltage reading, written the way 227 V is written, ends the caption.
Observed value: 0.05 V
